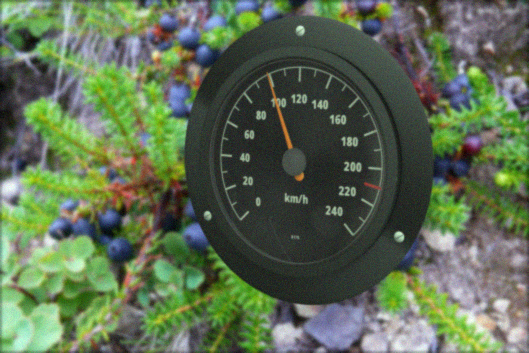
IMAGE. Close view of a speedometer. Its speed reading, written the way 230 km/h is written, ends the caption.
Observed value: 100 km/h
